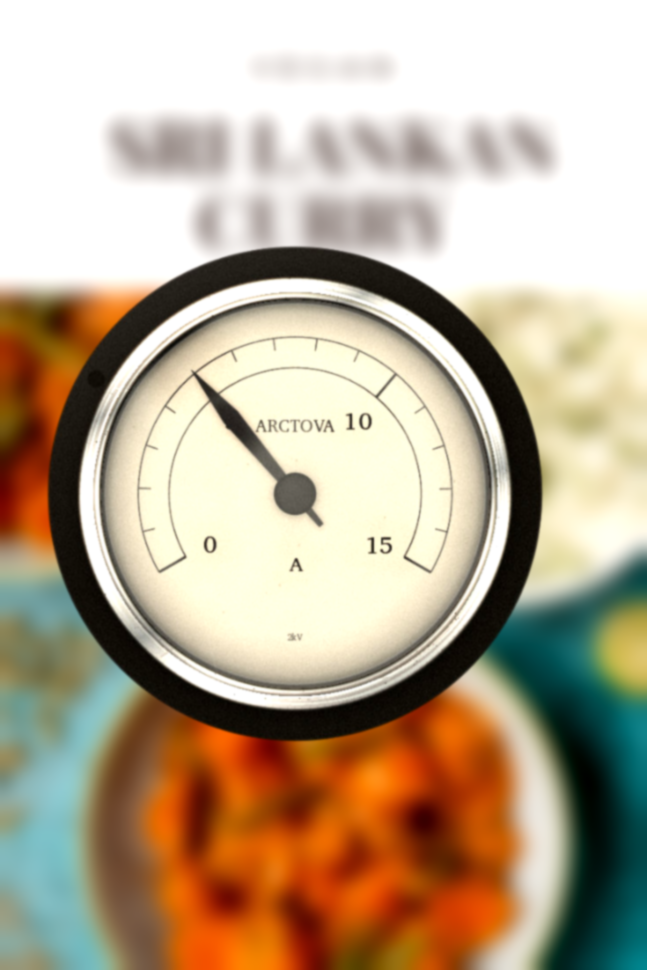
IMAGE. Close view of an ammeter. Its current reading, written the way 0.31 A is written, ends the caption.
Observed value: 5 A
